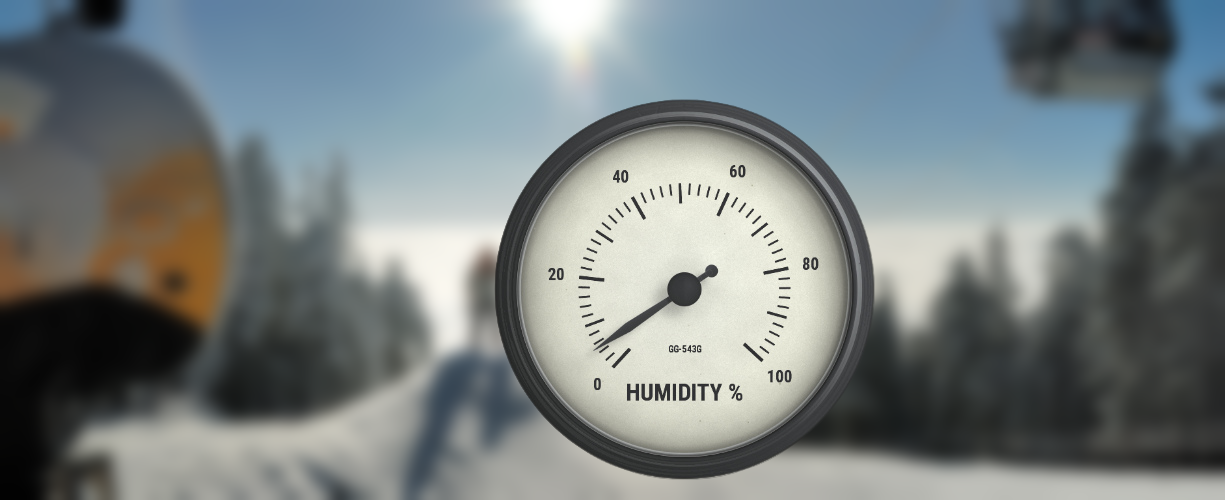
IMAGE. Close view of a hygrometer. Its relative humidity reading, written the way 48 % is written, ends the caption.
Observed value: 5 %
